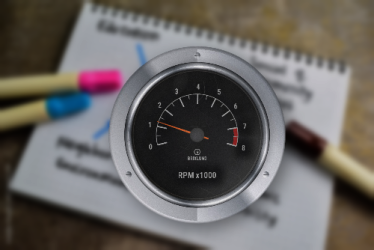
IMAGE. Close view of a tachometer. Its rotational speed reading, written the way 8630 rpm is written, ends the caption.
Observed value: 1250 rpm
